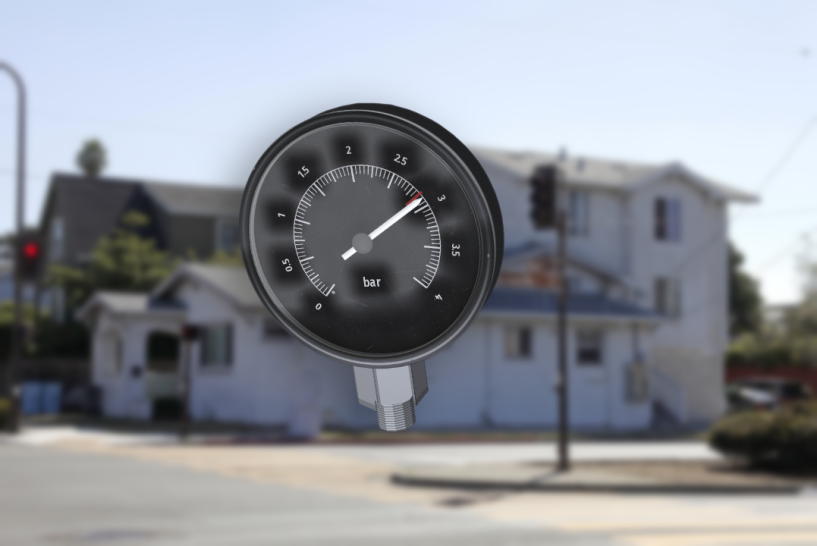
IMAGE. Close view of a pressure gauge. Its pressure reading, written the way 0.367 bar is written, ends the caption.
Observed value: 2.9 bar
